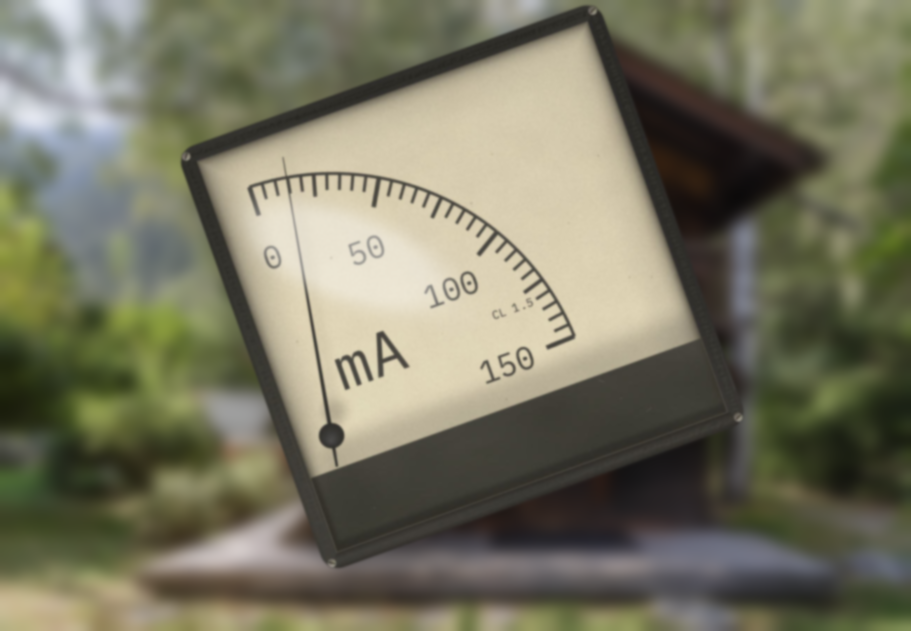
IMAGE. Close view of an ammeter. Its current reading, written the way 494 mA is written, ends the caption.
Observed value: 15 mA
